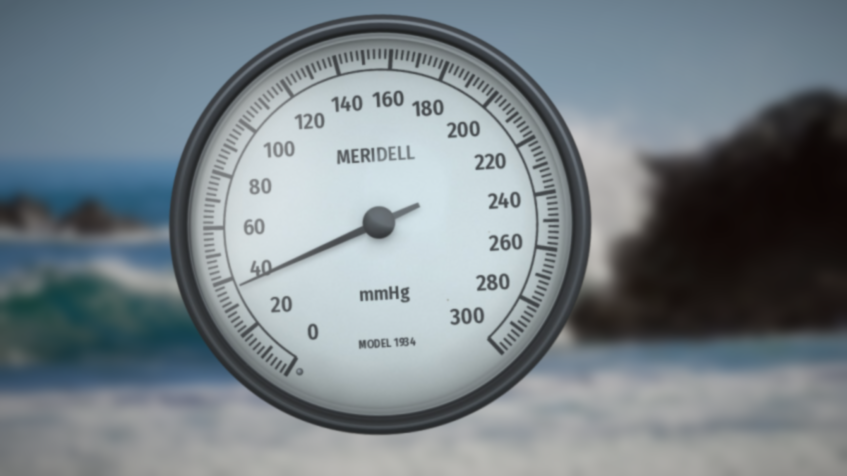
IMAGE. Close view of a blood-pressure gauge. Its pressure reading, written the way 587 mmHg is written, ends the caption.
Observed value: 36 mmHg
